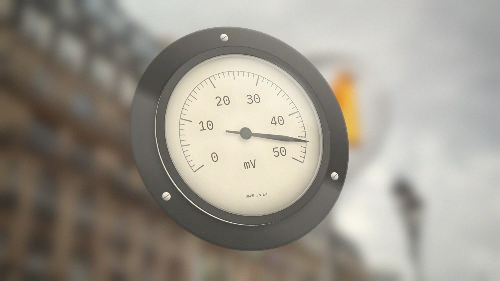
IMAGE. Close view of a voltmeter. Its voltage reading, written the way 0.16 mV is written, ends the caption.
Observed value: 46 mV
